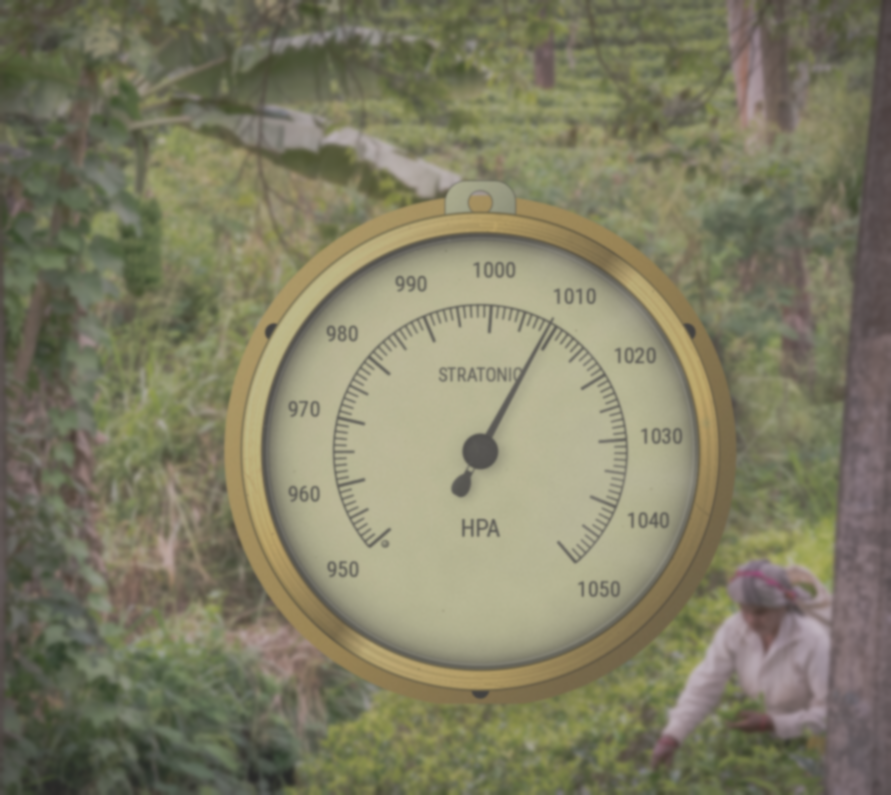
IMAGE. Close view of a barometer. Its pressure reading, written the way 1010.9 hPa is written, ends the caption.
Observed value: 1009 hPa
